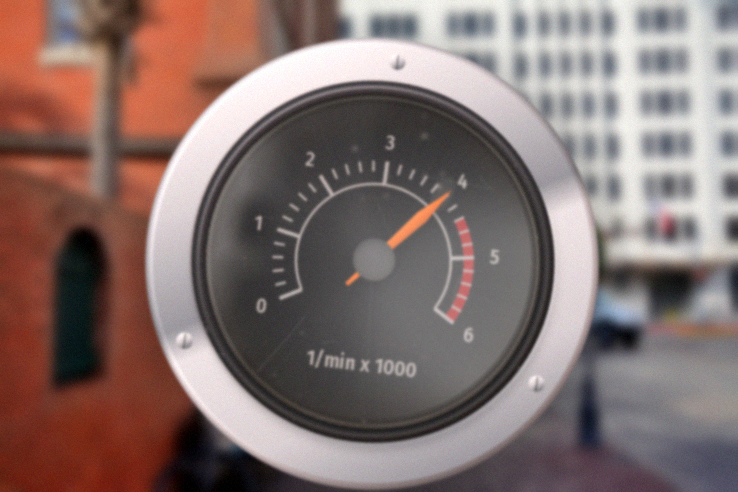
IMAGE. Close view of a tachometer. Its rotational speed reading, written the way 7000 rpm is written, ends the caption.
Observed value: 4000 rpm
